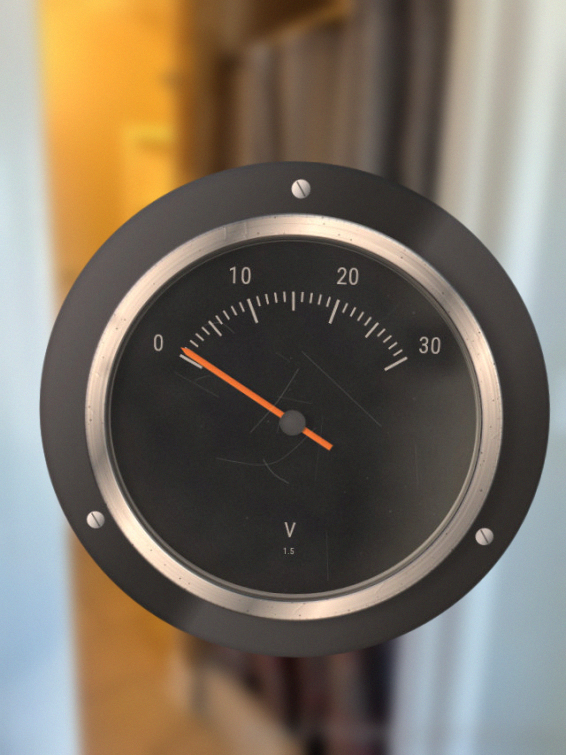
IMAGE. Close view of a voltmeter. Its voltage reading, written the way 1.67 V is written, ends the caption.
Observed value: 1 V
